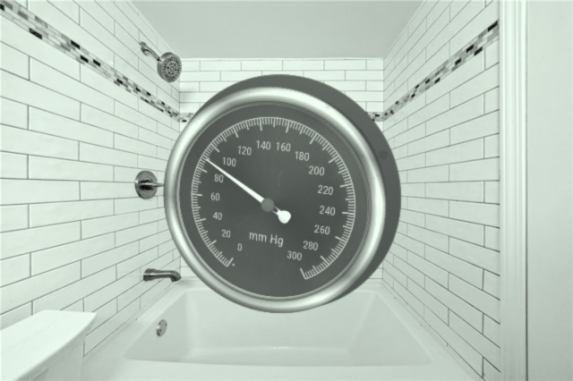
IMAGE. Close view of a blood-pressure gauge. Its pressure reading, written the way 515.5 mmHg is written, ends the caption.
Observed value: 90 mmHg
